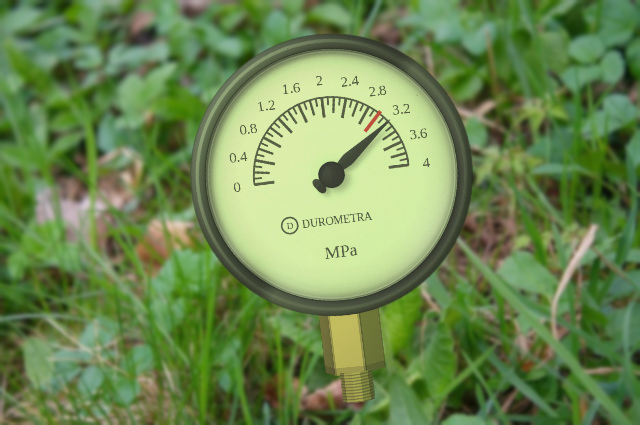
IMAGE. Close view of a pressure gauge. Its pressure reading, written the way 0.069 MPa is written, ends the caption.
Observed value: 3.2 MPa
